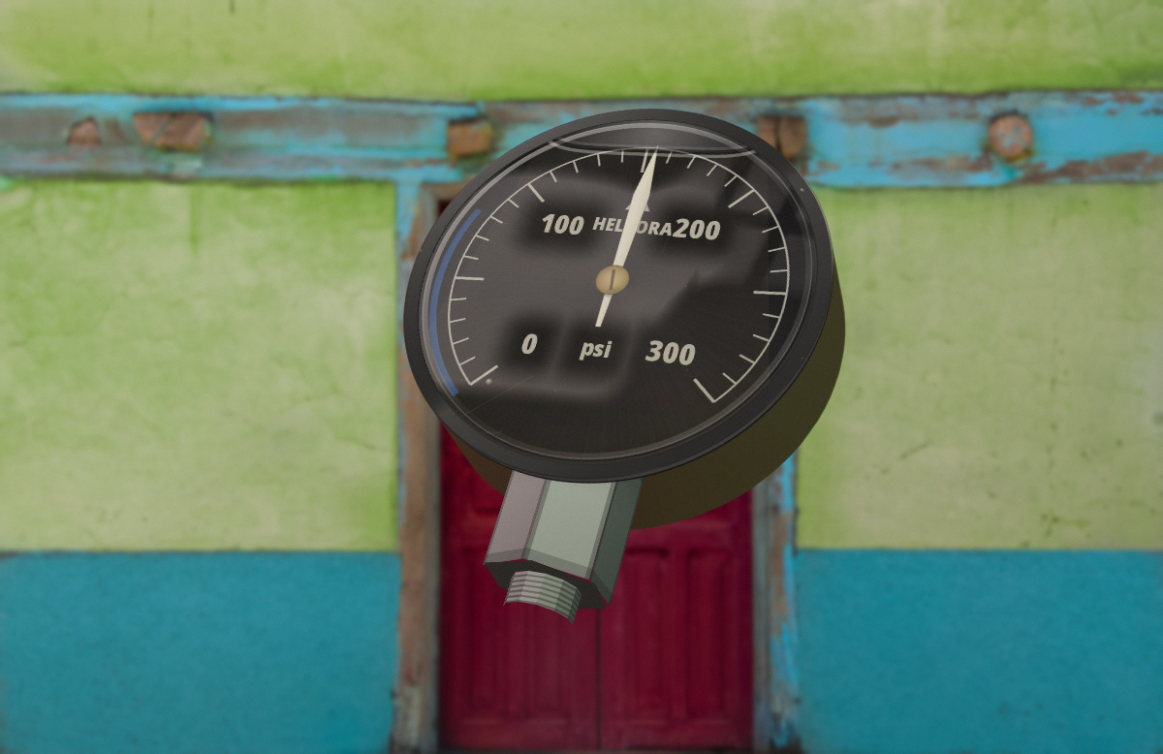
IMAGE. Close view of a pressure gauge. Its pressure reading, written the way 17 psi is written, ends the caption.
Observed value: 155 psi
